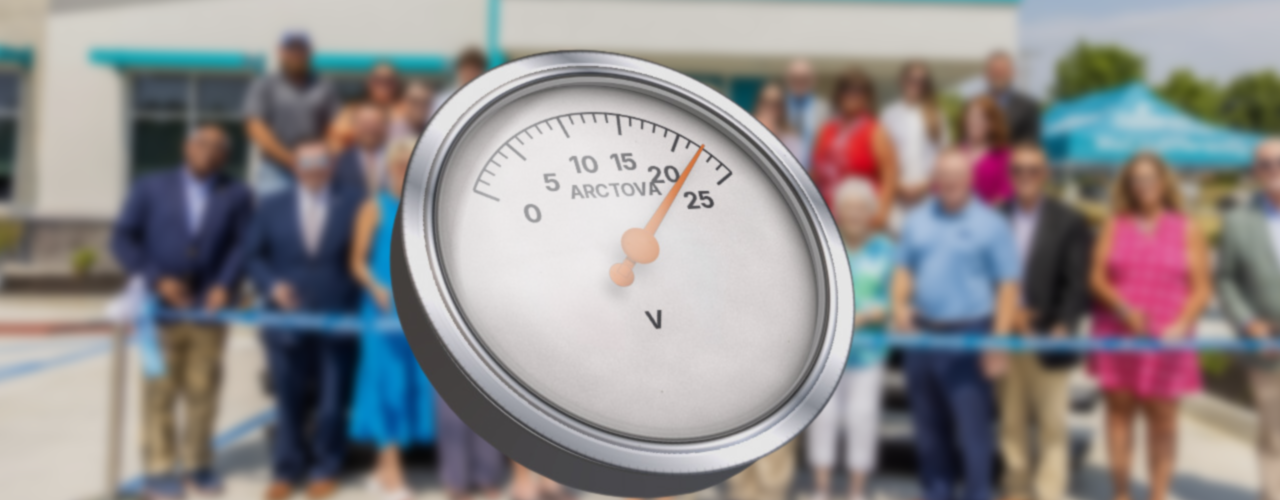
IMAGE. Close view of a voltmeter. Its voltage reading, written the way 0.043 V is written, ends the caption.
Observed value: 22 V
